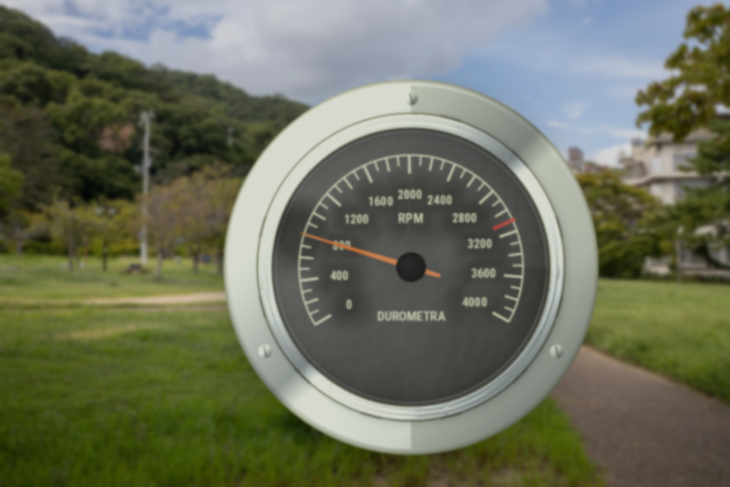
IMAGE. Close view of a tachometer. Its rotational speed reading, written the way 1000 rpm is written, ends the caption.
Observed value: 800 rpm
